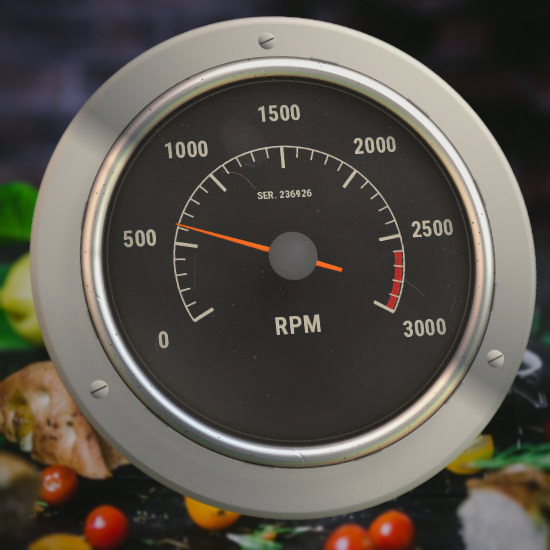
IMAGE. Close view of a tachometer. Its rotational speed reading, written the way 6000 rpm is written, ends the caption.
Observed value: 600 rpm
